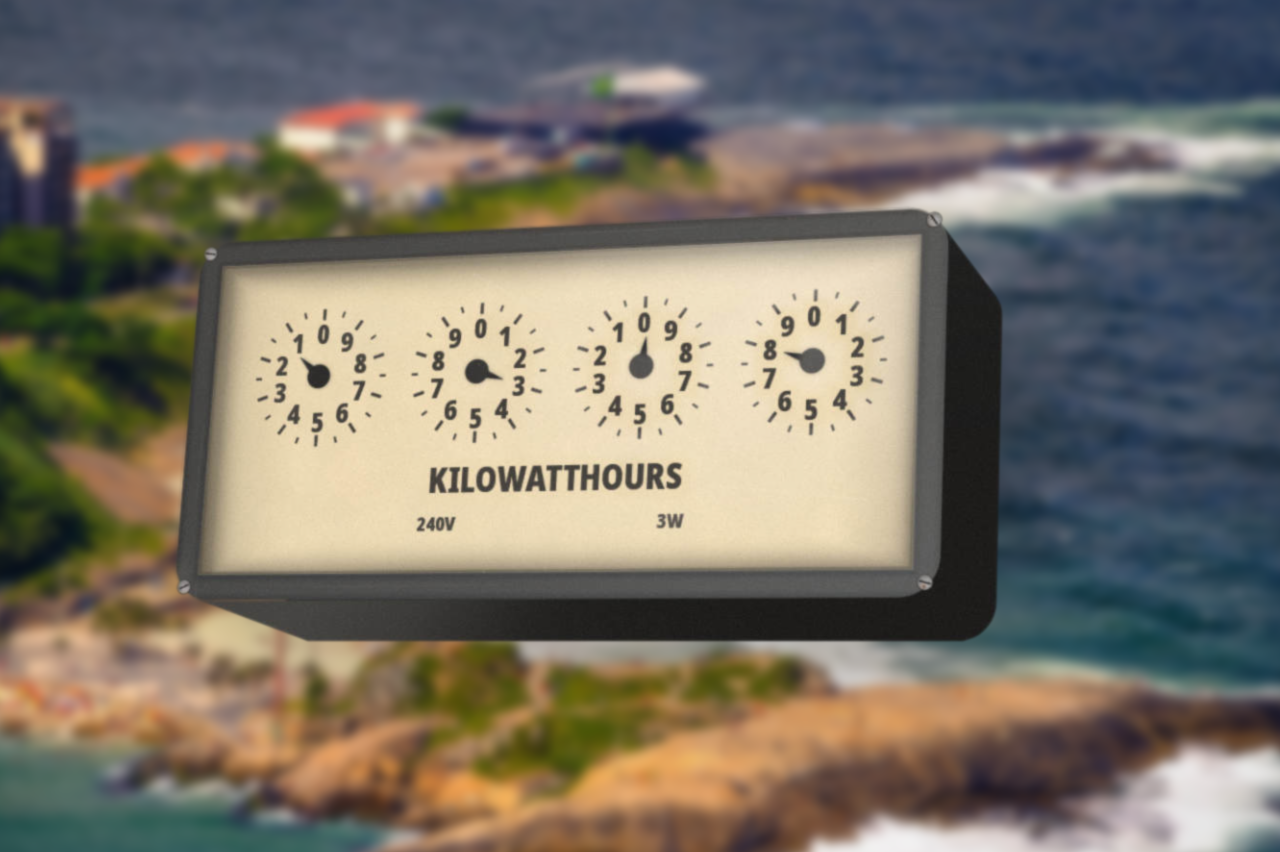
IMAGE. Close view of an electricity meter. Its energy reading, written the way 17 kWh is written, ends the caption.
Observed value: 1298 kWh
